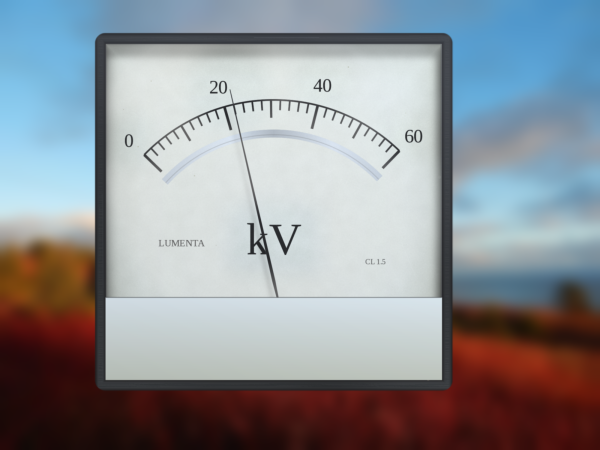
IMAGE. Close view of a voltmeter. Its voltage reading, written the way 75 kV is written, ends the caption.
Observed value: 22 kV
